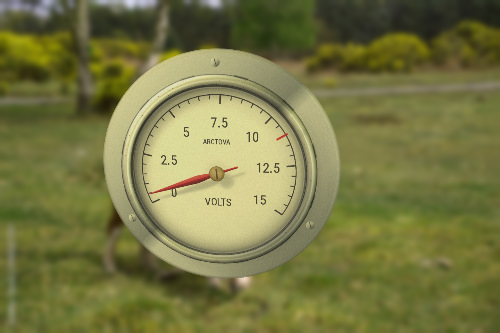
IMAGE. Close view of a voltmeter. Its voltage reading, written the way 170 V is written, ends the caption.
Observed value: 0.5 V
